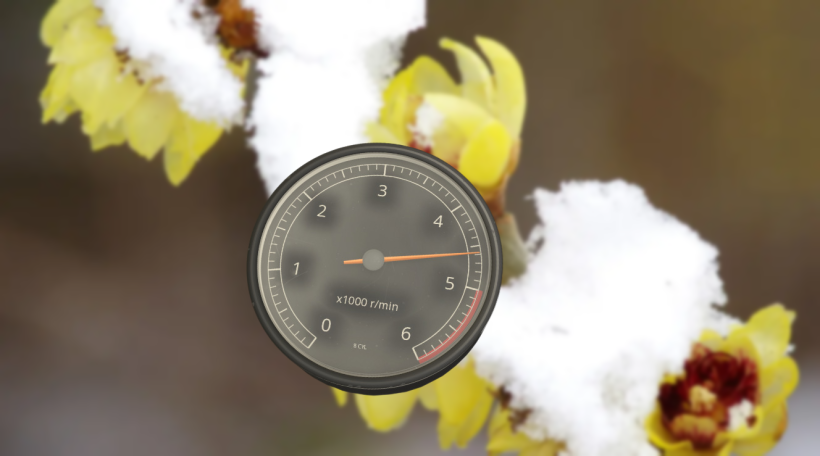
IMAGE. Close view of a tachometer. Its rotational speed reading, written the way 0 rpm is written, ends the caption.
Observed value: 4600 rpm
